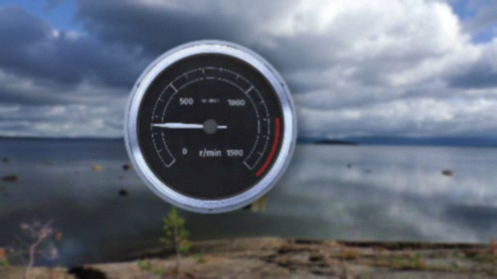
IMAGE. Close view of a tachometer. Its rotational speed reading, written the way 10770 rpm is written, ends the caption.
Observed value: 250 rpm
